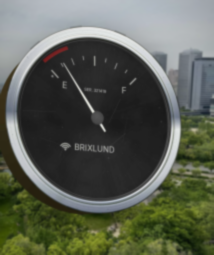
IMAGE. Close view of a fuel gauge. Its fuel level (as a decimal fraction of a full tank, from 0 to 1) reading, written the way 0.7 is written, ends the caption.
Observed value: 0.125
